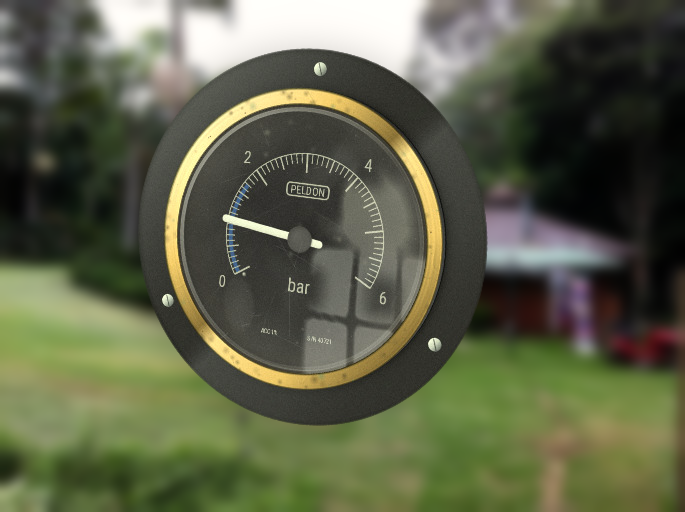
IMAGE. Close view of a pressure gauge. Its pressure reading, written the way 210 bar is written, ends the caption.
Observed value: 1 bar
